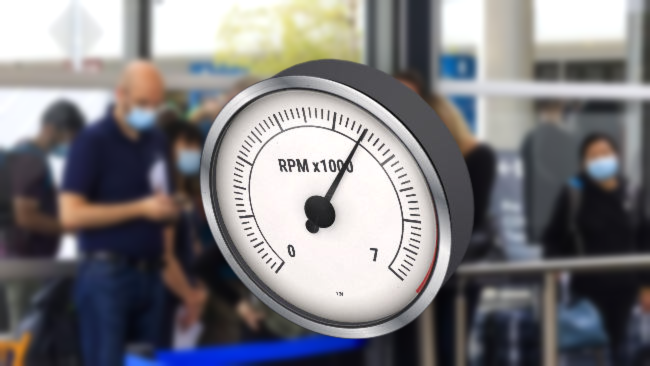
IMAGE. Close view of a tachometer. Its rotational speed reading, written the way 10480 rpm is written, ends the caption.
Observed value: 4500 rpm
